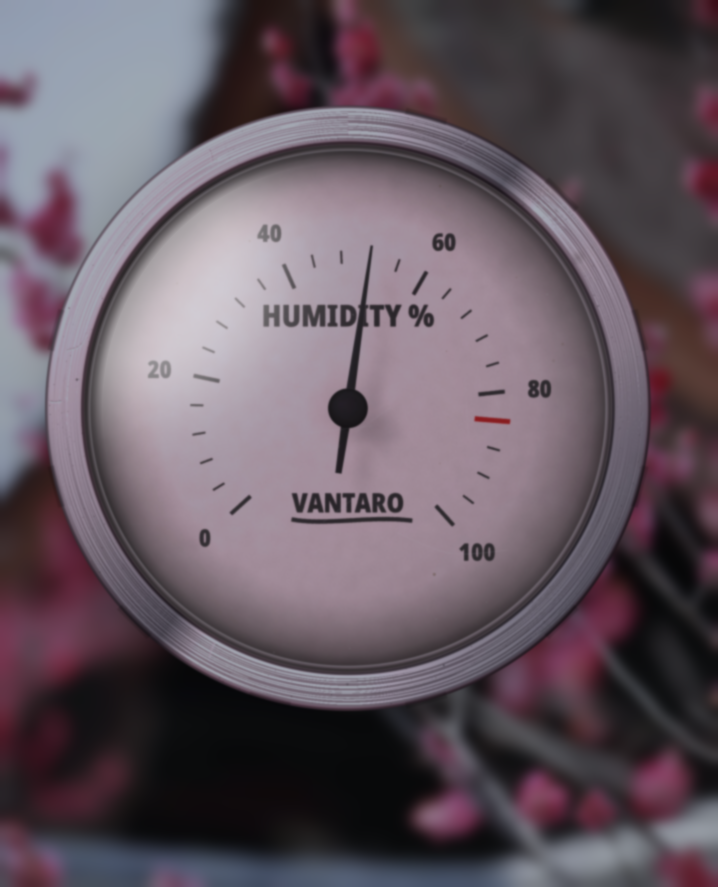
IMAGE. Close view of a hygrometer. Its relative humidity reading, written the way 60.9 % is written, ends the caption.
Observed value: 52 %
